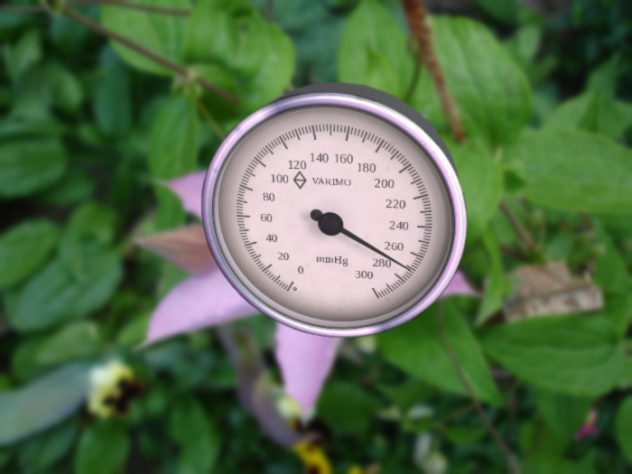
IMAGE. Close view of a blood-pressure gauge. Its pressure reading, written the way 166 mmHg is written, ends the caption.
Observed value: 270 mmHg
